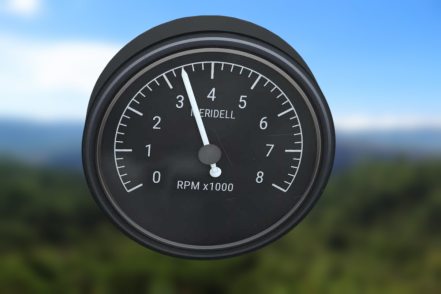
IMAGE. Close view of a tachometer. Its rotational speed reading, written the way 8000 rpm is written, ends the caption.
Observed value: 3400 rpm
